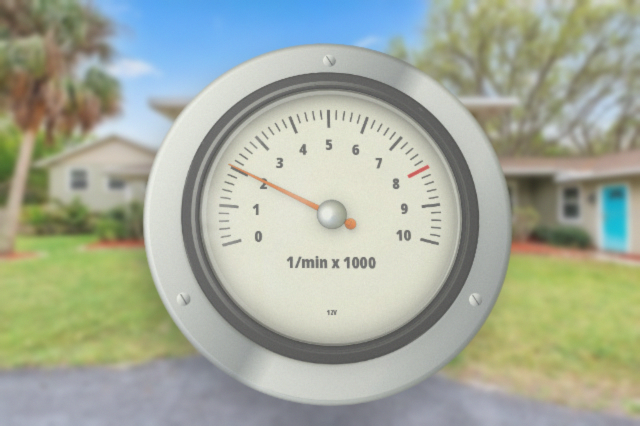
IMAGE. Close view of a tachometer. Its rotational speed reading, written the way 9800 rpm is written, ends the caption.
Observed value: 2000 rpm
